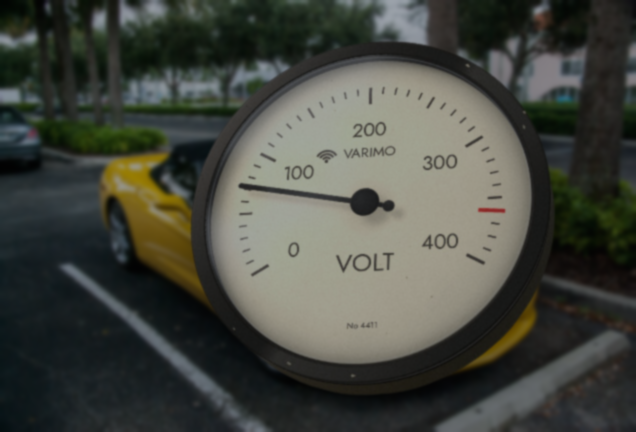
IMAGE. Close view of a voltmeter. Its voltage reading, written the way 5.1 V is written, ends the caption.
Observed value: 70 V
